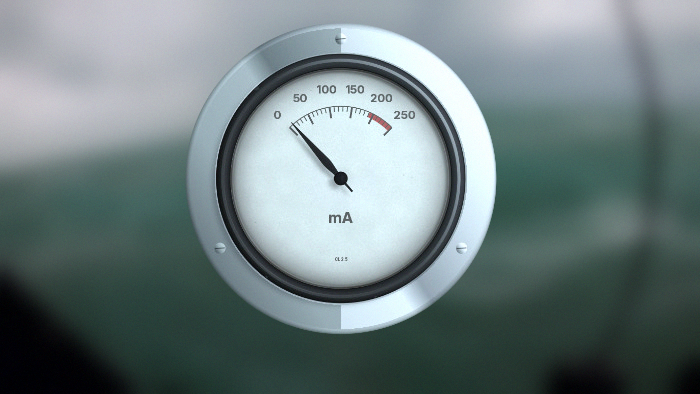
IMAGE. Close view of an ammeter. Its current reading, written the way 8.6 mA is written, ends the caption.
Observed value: 10 mA
